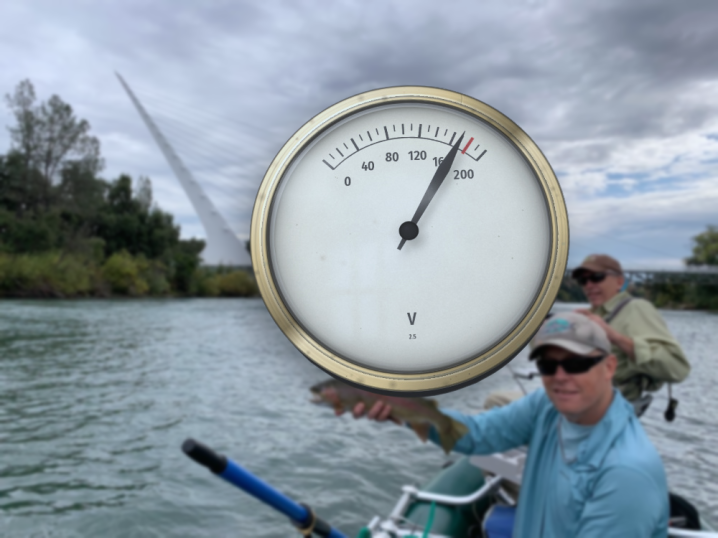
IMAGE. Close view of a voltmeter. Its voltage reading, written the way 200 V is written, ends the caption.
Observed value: 170 V
